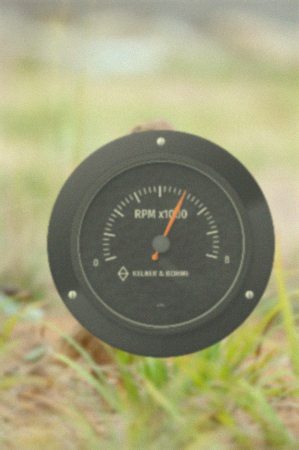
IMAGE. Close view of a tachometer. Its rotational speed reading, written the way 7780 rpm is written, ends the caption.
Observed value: 5000 rpm
